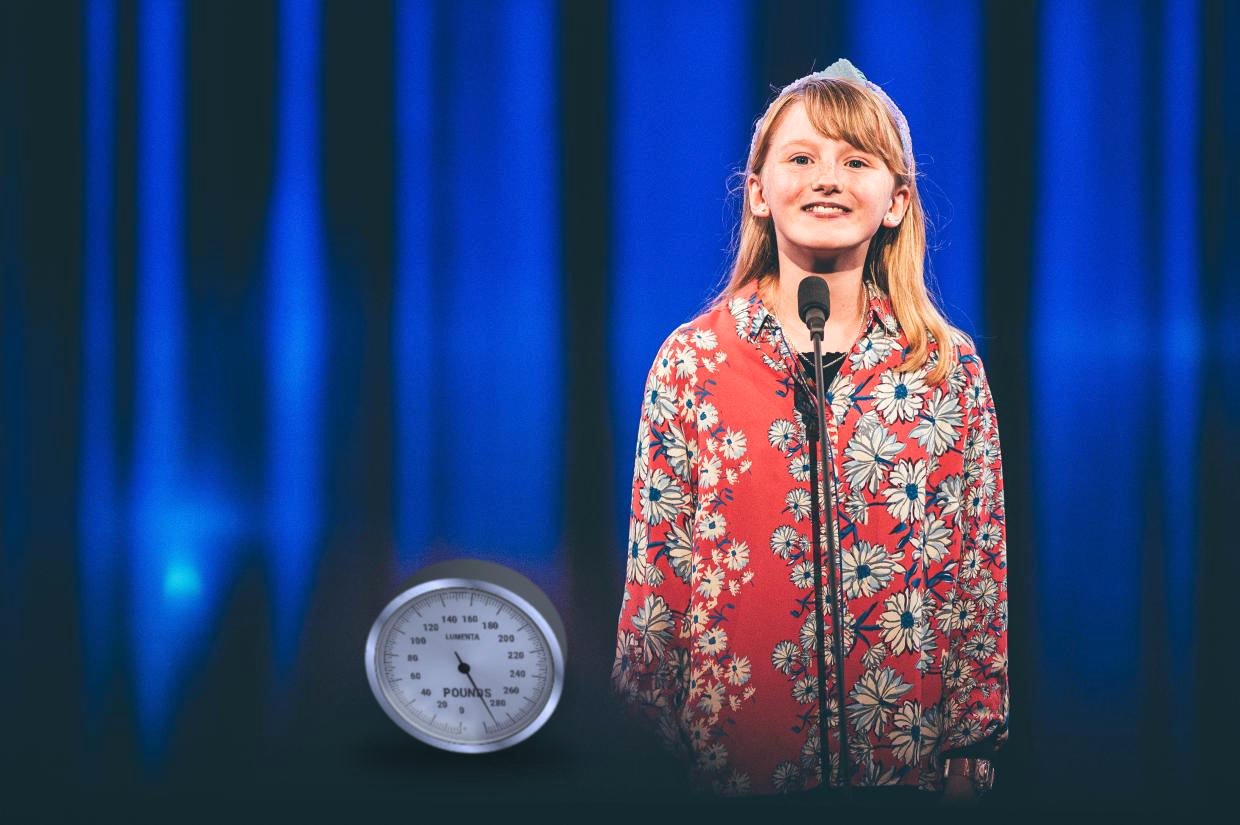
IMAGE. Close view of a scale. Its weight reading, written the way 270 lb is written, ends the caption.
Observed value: 290 lb
